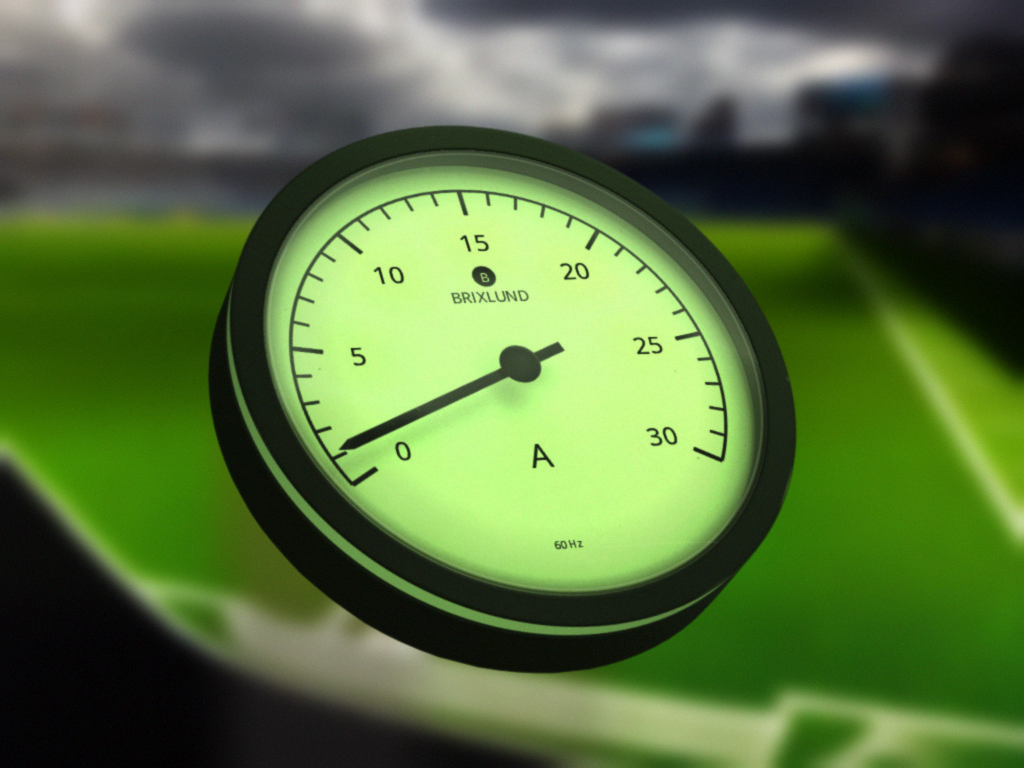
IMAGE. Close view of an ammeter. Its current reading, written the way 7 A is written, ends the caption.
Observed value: 1 A
